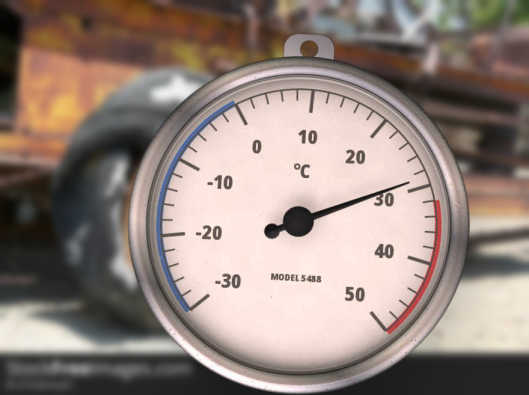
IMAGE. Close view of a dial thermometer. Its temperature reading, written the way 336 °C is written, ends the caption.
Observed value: 29 °C
